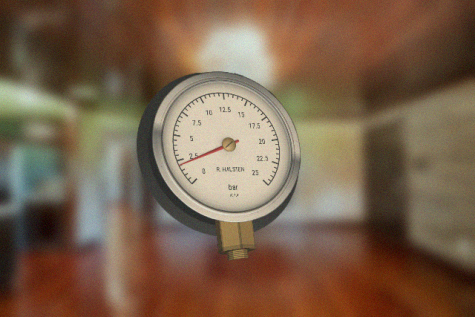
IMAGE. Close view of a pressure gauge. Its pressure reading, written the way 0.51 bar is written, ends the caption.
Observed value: 2 bar
